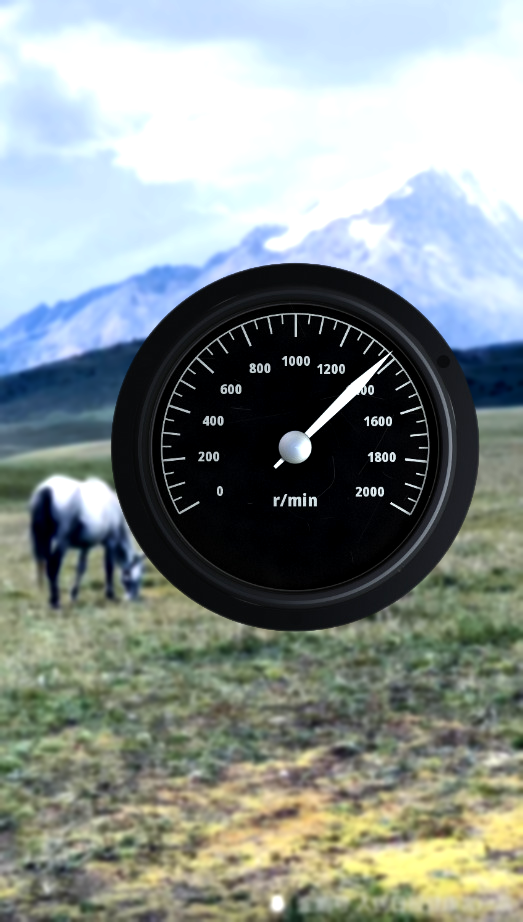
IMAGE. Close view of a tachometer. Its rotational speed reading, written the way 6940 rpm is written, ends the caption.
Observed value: 1375 rpm
